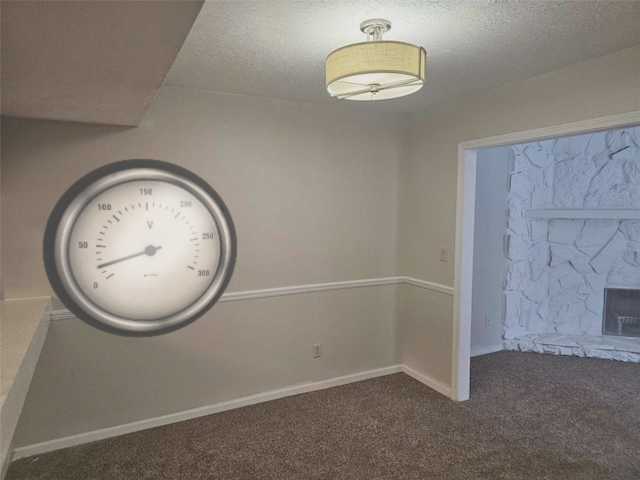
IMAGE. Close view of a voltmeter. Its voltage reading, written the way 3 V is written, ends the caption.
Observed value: 20 V
